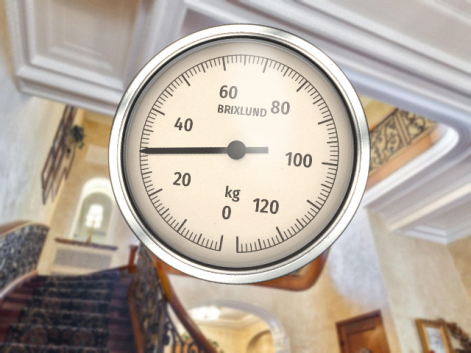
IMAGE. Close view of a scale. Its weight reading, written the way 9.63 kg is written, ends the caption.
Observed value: 30 kg
